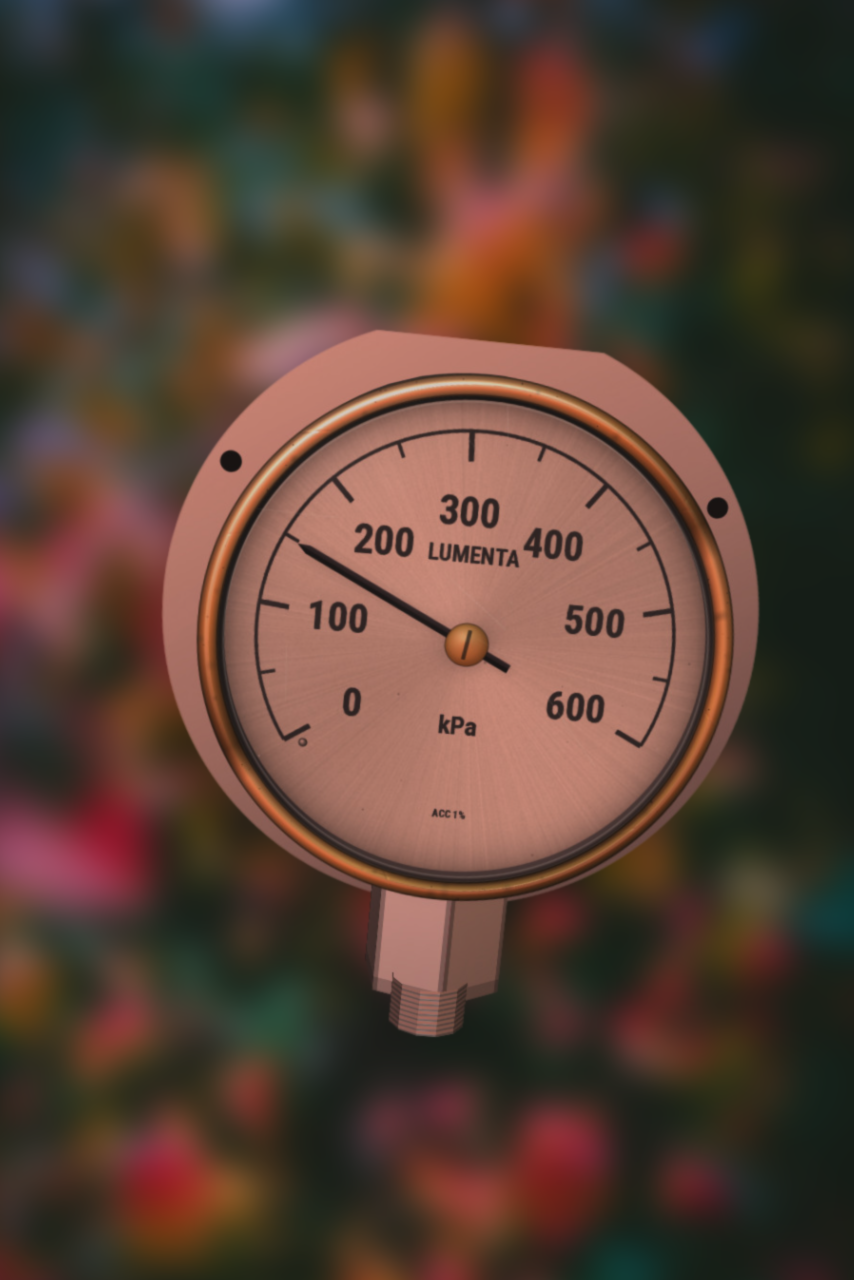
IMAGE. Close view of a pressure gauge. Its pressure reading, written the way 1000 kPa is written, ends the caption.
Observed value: 150 kPa
